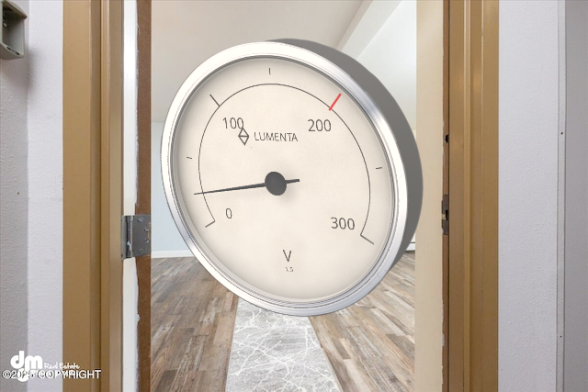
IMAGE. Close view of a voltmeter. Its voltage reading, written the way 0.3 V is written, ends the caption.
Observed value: 25 V
